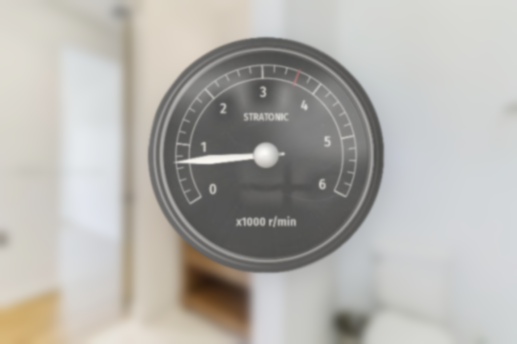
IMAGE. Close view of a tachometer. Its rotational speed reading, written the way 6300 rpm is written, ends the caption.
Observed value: 700 rpm
